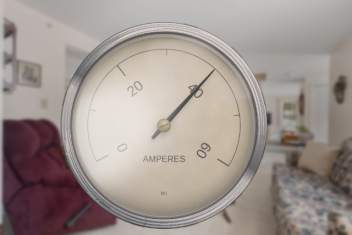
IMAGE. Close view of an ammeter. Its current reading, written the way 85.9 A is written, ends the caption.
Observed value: 40 A
